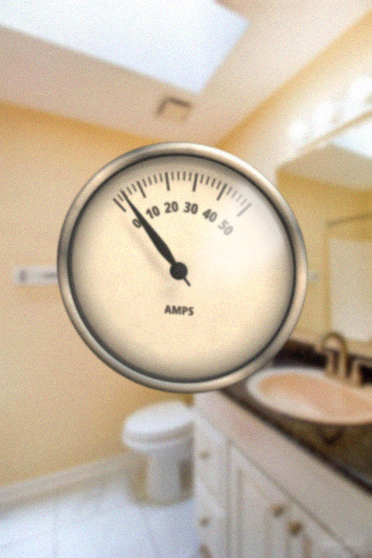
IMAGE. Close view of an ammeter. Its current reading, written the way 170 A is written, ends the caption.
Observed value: 4 A
